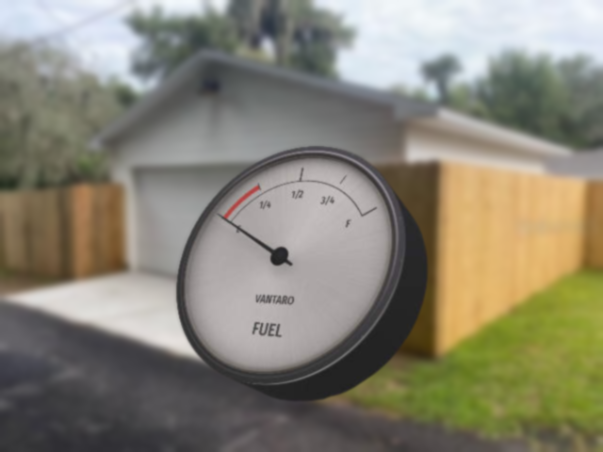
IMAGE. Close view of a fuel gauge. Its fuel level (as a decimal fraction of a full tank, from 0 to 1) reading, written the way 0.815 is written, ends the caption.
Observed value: 0
